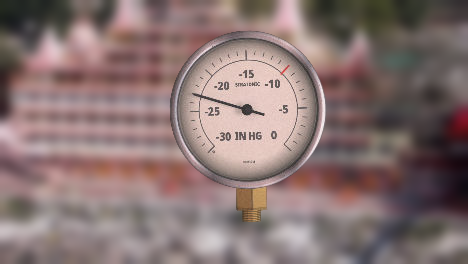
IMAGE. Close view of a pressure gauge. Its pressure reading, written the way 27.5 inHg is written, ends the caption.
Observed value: -23 inHg
